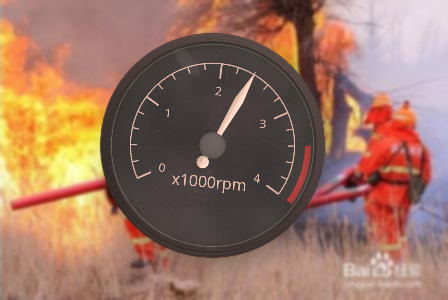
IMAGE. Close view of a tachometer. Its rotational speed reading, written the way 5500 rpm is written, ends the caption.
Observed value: 2400 rpm
